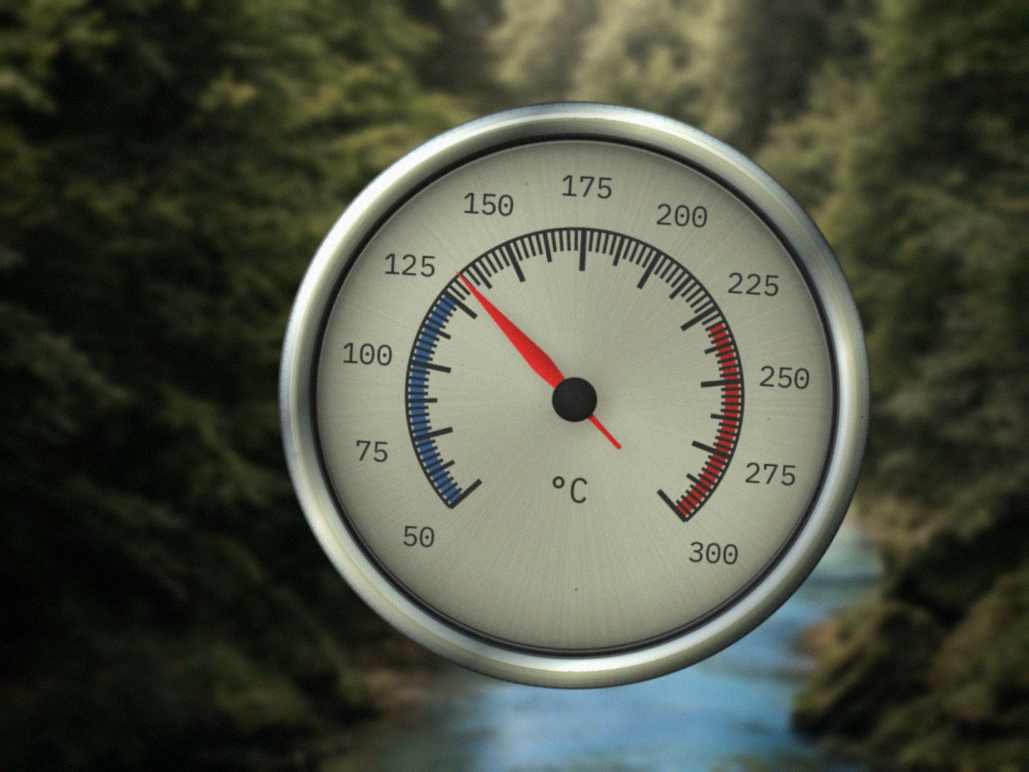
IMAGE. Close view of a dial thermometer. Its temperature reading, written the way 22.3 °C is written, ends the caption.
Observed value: 132.5 °C
